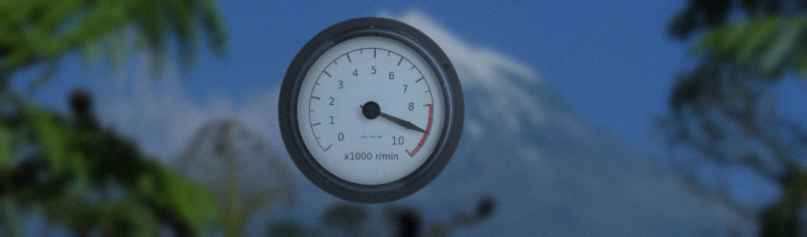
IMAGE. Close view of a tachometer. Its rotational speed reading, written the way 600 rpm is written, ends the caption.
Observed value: 9000 rpm
